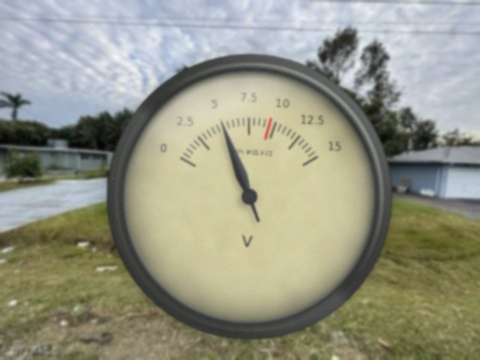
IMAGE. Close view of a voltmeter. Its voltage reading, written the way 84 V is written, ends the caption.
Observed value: 5 V
